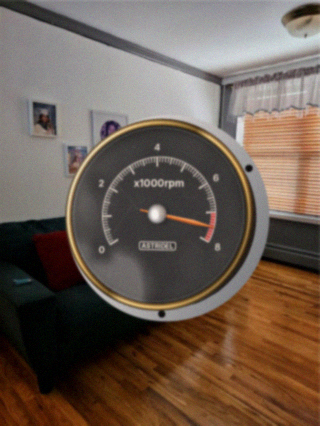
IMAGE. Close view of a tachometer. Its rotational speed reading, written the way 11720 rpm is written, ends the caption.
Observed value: 7500 rpm
